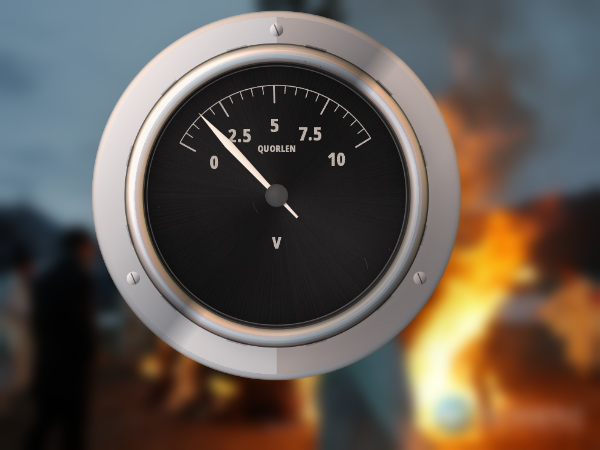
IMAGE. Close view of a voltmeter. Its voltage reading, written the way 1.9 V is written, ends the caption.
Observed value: 1.5 V
